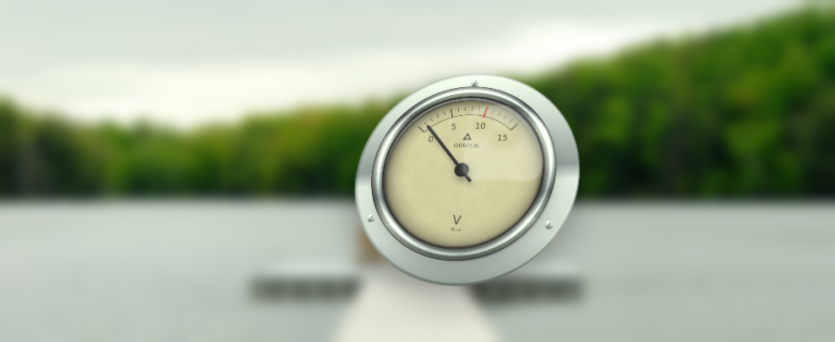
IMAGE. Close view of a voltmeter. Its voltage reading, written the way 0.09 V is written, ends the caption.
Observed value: 1 V
